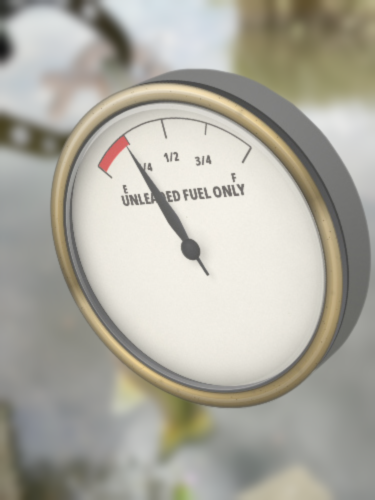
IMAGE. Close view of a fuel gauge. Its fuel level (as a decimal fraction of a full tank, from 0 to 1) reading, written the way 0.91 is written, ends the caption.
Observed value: 0.25
